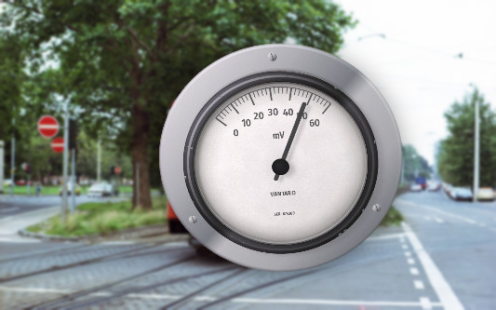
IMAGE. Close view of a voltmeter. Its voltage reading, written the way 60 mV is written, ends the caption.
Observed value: 48 mV
